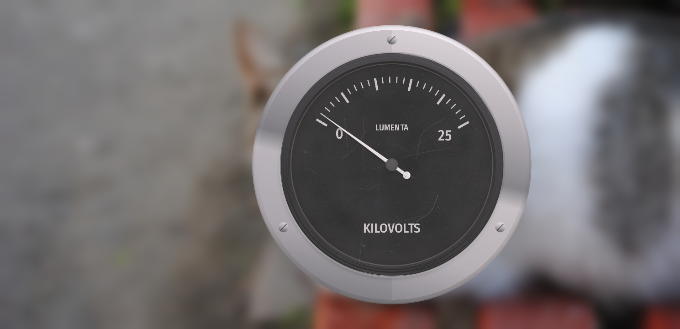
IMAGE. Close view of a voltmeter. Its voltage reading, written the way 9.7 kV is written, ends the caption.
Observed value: 1 kV
